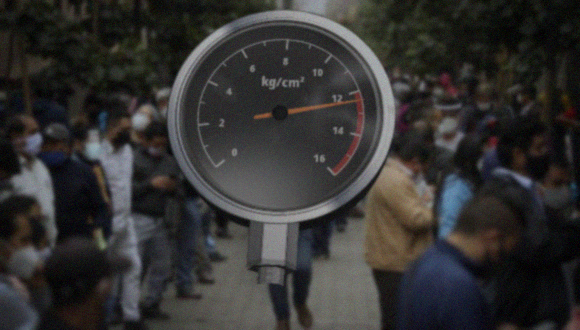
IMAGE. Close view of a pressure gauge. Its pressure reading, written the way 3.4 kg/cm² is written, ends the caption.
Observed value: 12.5 kg/cm²
